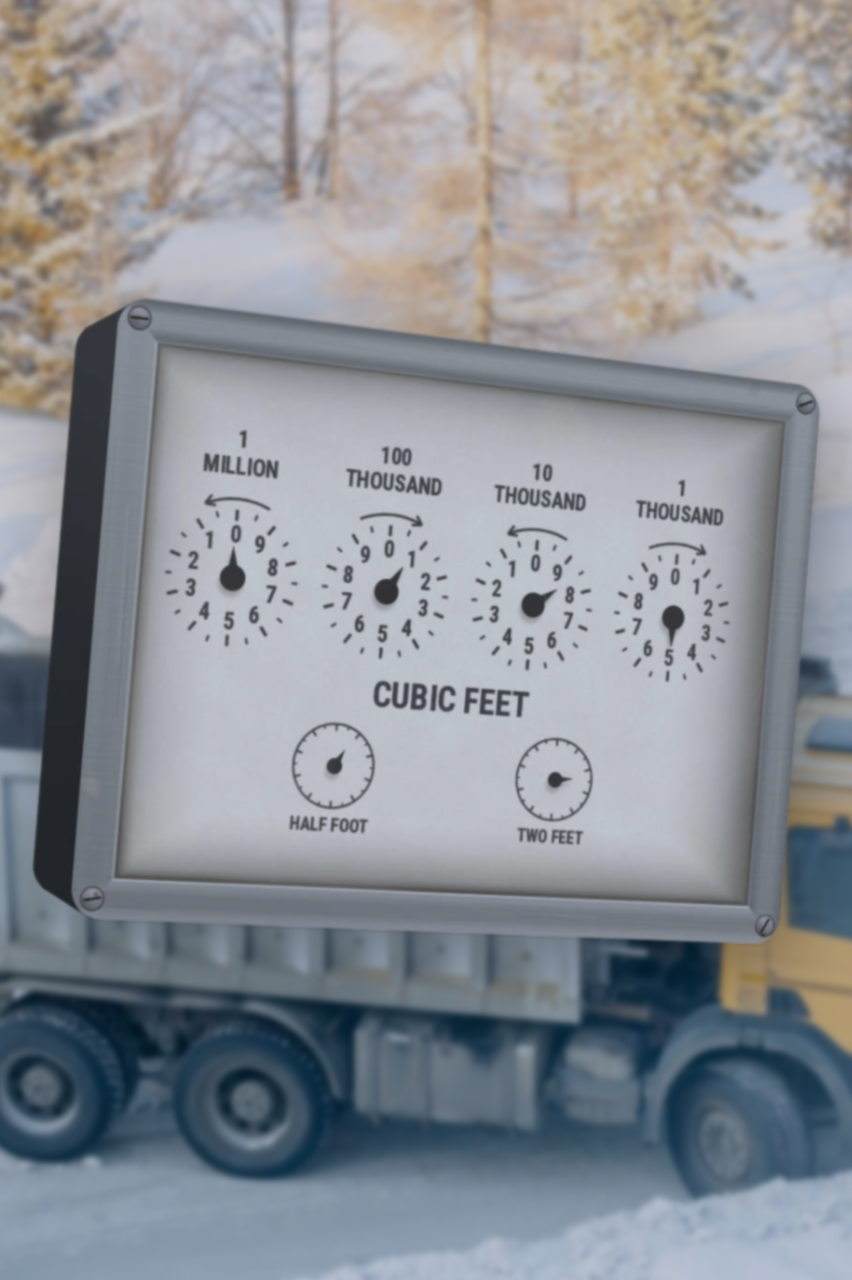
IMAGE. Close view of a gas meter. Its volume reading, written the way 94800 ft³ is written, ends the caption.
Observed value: 8500 ft³
